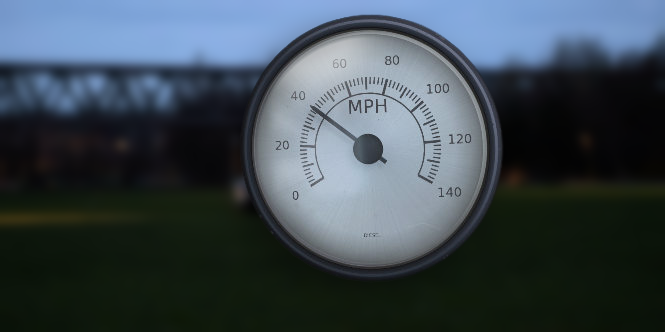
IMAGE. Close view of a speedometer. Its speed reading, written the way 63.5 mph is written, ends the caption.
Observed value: 40 mph
